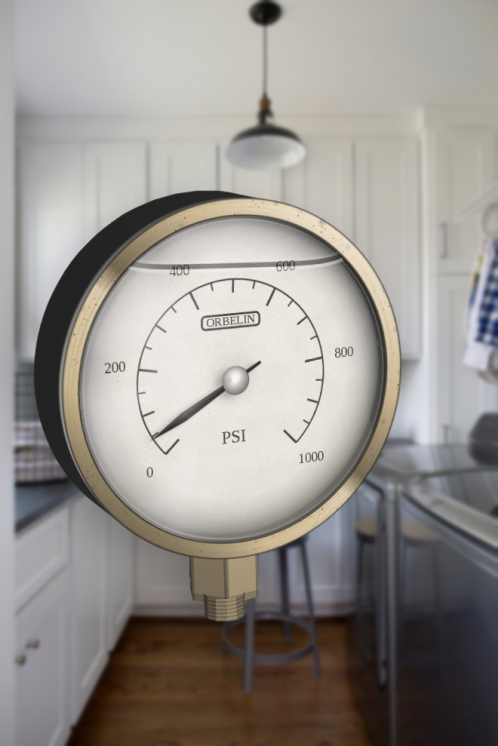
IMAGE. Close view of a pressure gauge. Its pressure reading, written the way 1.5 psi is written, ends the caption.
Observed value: 50 psi
